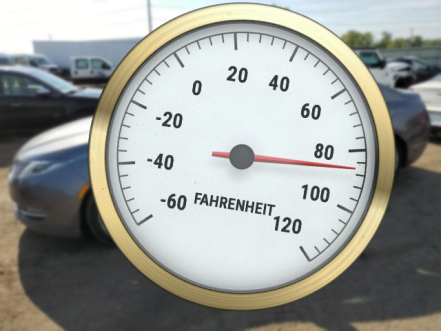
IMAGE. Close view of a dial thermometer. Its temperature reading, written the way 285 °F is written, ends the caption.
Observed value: 86 °F
